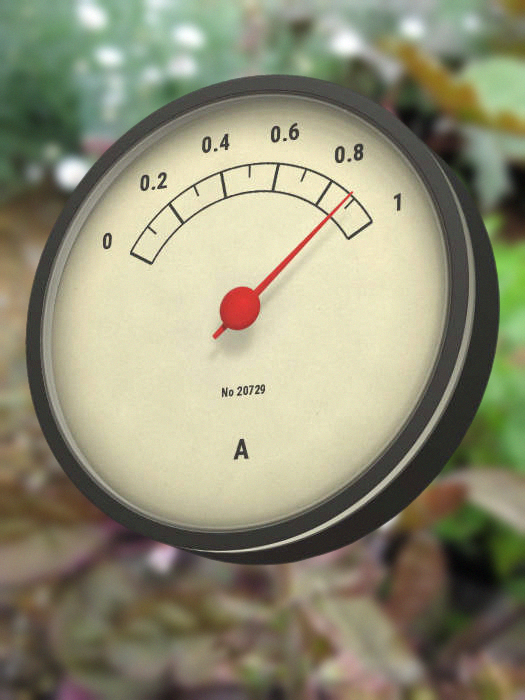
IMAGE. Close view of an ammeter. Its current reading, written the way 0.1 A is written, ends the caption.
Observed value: 0.9 A
